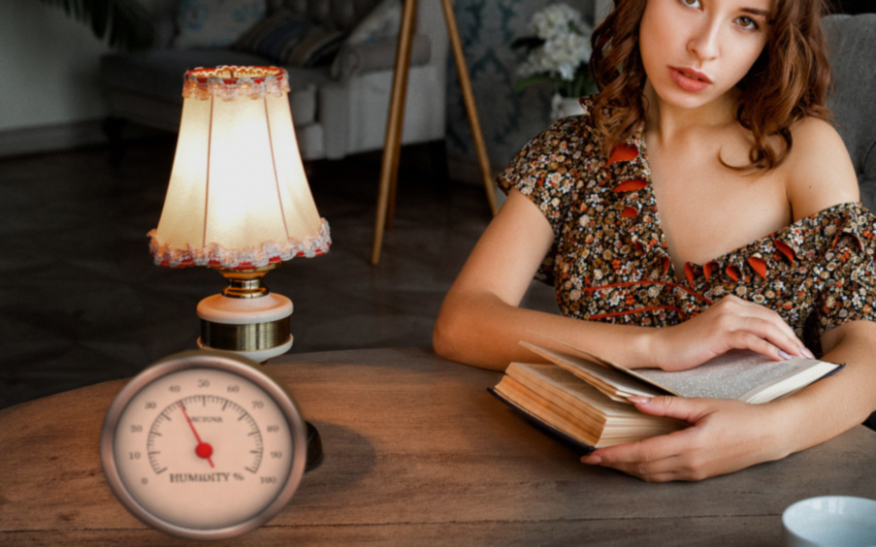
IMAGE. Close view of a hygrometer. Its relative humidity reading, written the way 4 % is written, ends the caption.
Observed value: 40 %
